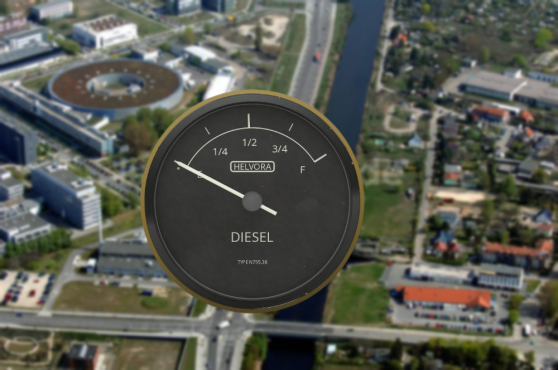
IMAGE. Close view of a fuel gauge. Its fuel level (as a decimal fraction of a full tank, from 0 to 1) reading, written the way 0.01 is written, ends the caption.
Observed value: 0
